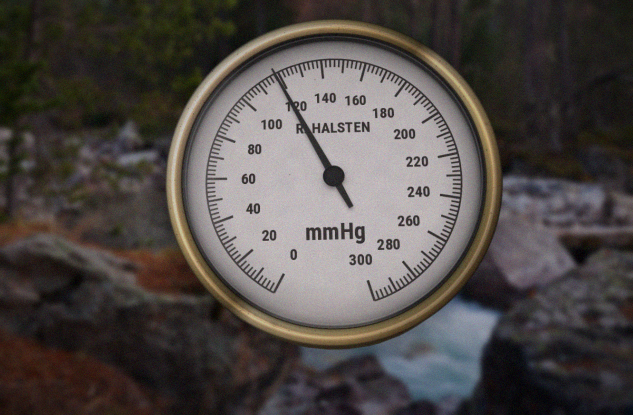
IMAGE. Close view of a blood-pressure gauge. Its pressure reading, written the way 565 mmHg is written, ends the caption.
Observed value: 118 mmHg
